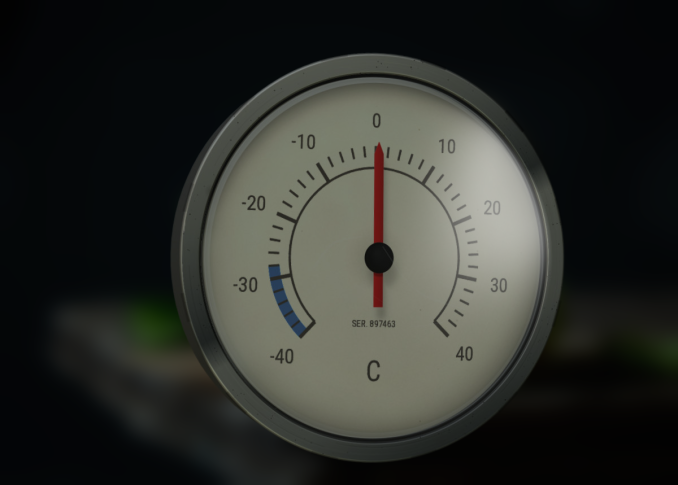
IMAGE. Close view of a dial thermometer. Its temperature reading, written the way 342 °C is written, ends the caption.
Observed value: 0 °C
